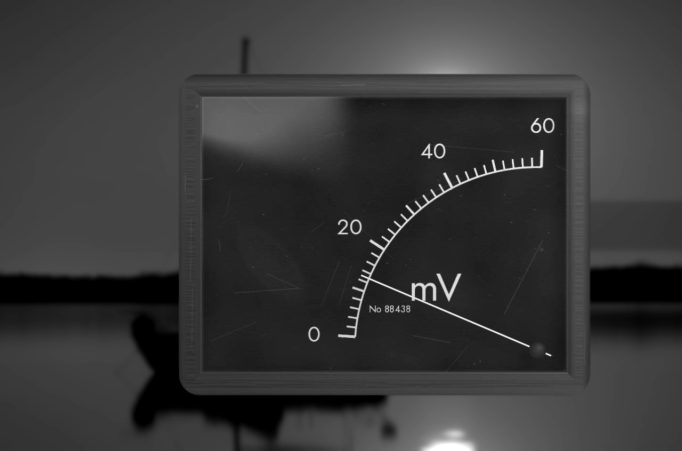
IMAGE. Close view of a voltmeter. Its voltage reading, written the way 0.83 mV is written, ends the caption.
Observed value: 13 mV
